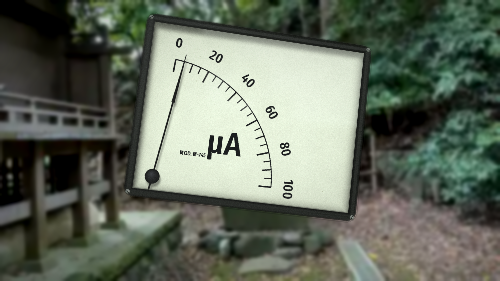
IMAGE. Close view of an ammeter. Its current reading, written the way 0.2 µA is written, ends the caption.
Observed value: 5 µA
